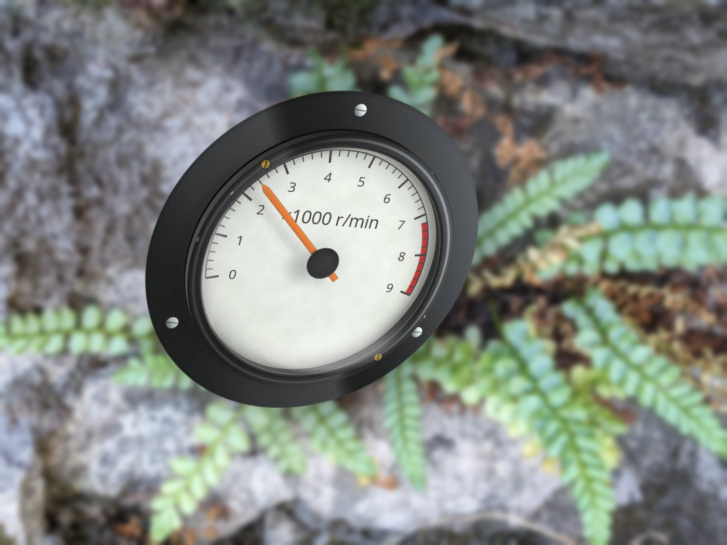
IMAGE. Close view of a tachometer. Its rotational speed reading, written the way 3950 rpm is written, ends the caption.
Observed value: 2400 rpm
